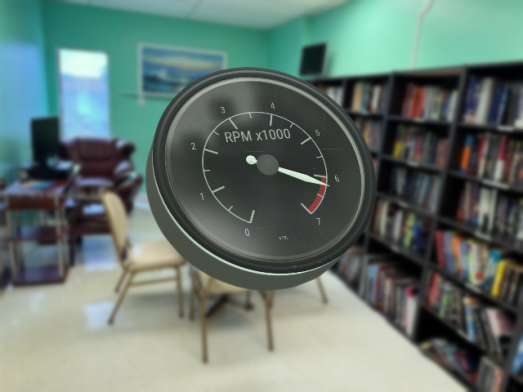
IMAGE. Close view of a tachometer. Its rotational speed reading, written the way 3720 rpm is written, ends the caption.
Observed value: 6250 rpm
